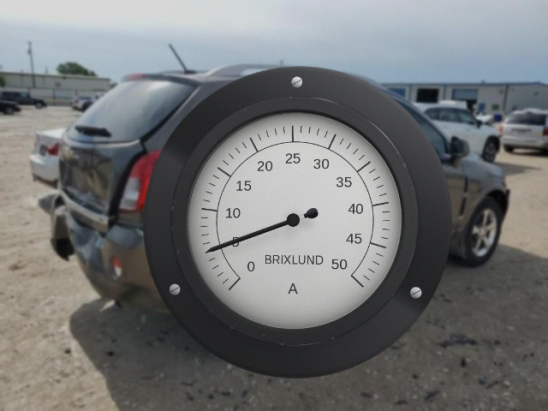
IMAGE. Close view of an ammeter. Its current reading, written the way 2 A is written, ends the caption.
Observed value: 5 A
